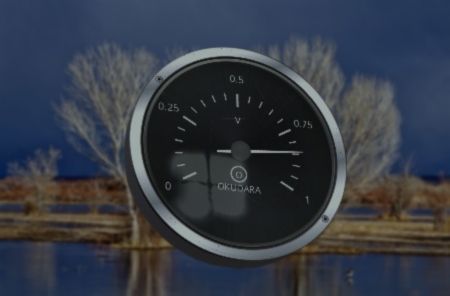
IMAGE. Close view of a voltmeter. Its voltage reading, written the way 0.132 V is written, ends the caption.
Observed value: 0.85 V
